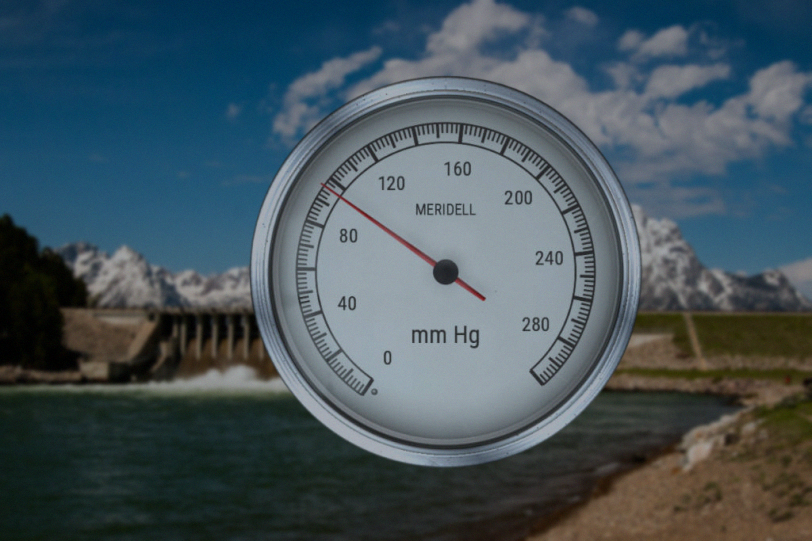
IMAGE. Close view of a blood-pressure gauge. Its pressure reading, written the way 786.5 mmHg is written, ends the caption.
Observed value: 96 mmHg
